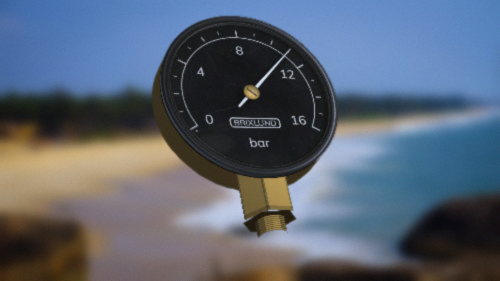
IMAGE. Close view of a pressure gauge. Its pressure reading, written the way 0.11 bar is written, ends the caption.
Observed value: 11 bar
